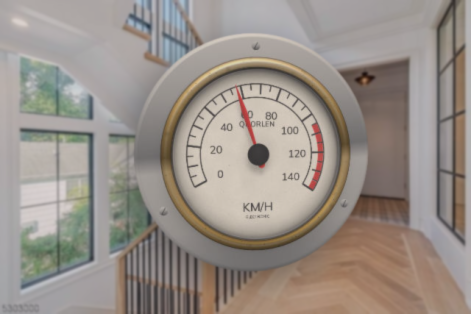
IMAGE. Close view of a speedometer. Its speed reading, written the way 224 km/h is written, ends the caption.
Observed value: 57.5 km/h
